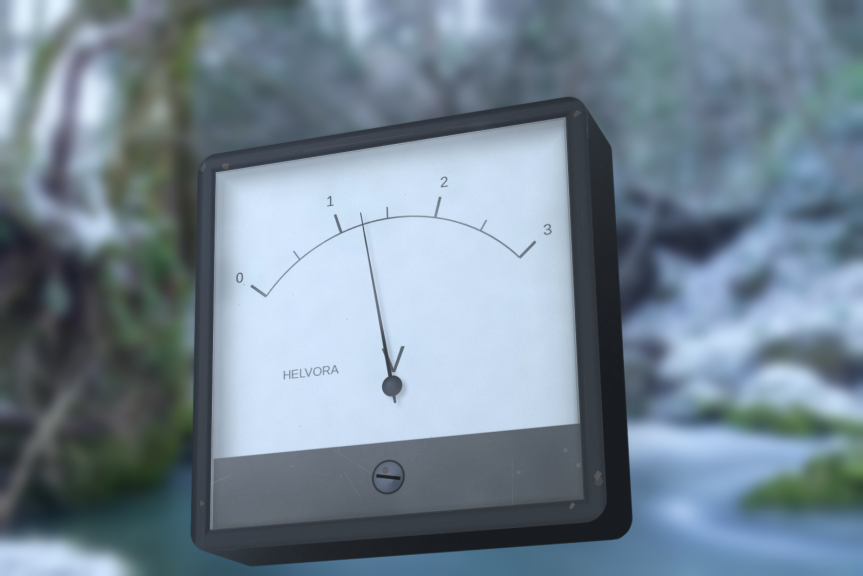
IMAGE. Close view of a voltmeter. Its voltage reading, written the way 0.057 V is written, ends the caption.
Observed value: 1.25 V
